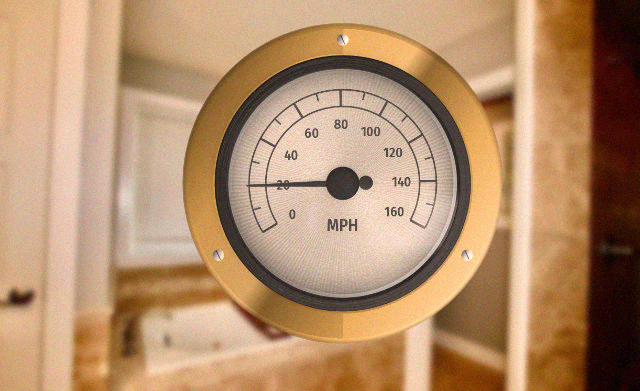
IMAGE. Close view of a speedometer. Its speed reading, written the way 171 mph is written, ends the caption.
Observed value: 20 mph
